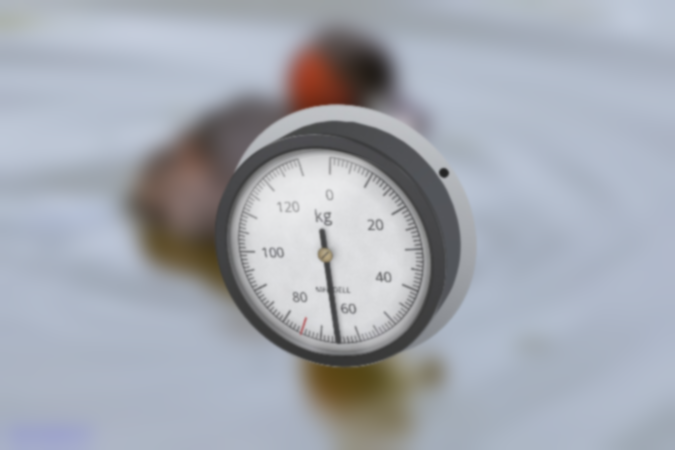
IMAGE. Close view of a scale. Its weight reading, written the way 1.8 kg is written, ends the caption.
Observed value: 65 kg
